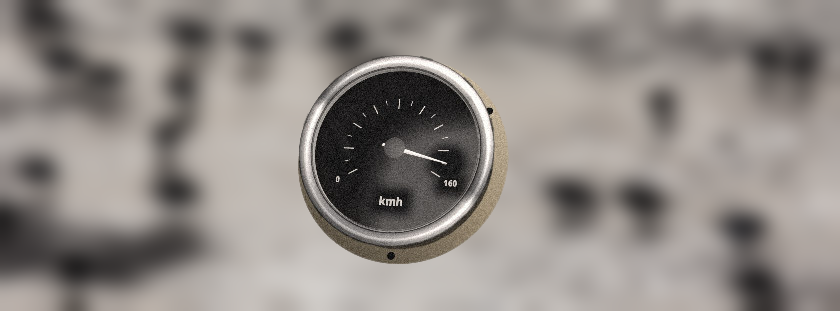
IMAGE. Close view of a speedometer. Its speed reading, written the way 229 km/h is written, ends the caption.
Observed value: 150 km/h
